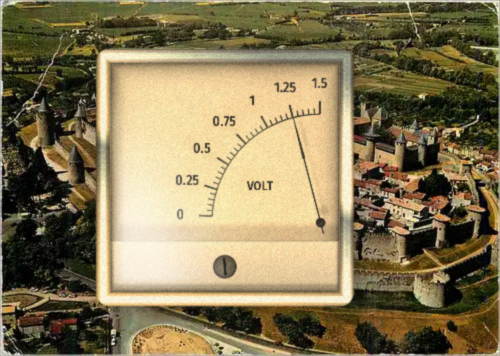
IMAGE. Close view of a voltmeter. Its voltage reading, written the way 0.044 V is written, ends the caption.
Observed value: 1.25 V
